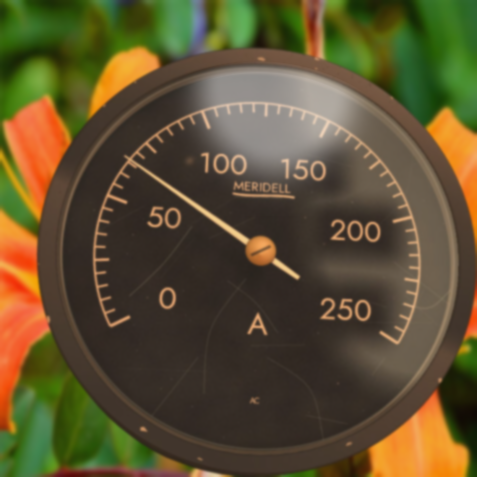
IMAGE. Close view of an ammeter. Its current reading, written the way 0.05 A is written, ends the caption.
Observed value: 65 A
